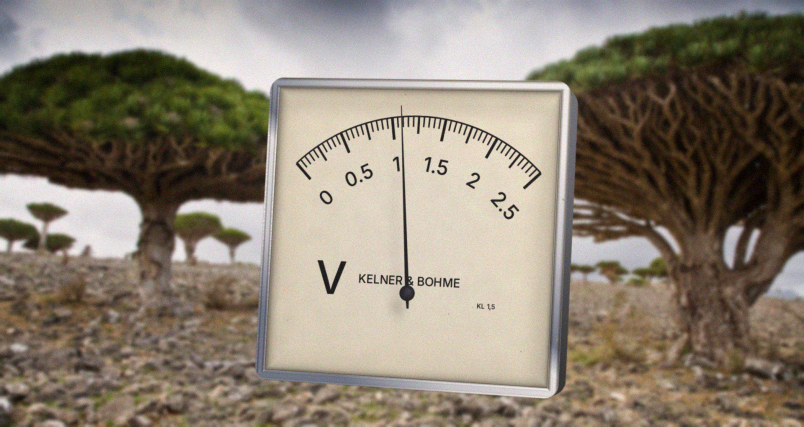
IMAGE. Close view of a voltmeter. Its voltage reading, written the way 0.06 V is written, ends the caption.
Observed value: 1.1 V
